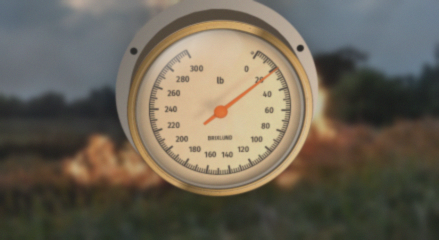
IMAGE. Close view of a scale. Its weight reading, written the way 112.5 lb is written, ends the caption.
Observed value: 20 lb
